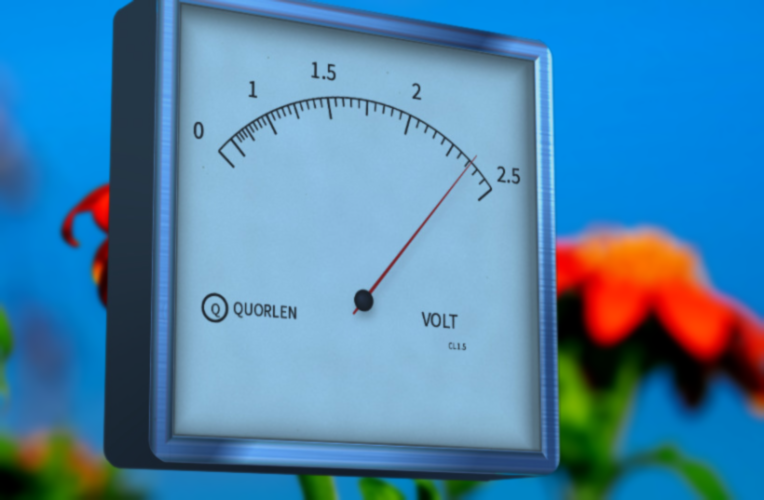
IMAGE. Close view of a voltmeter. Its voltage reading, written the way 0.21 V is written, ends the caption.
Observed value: 2.35 V
